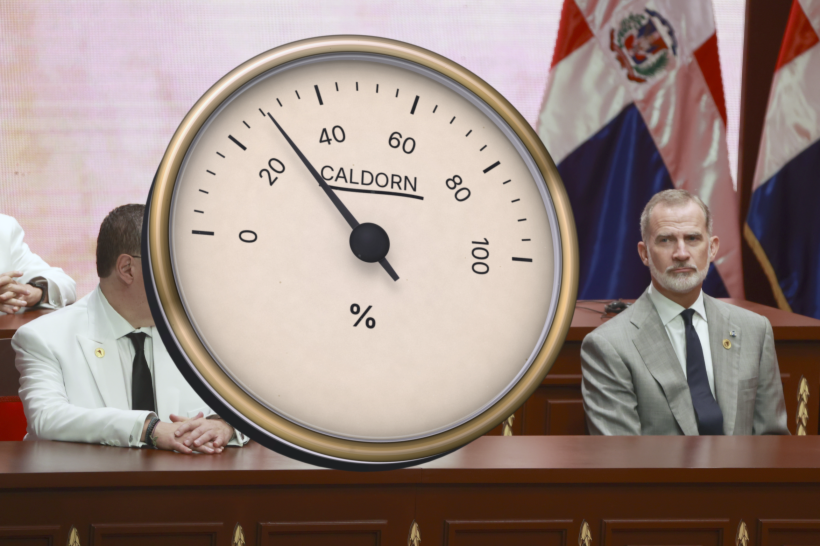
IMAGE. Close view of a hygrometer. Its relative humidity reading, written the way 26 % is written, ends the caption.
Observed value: 28 %
